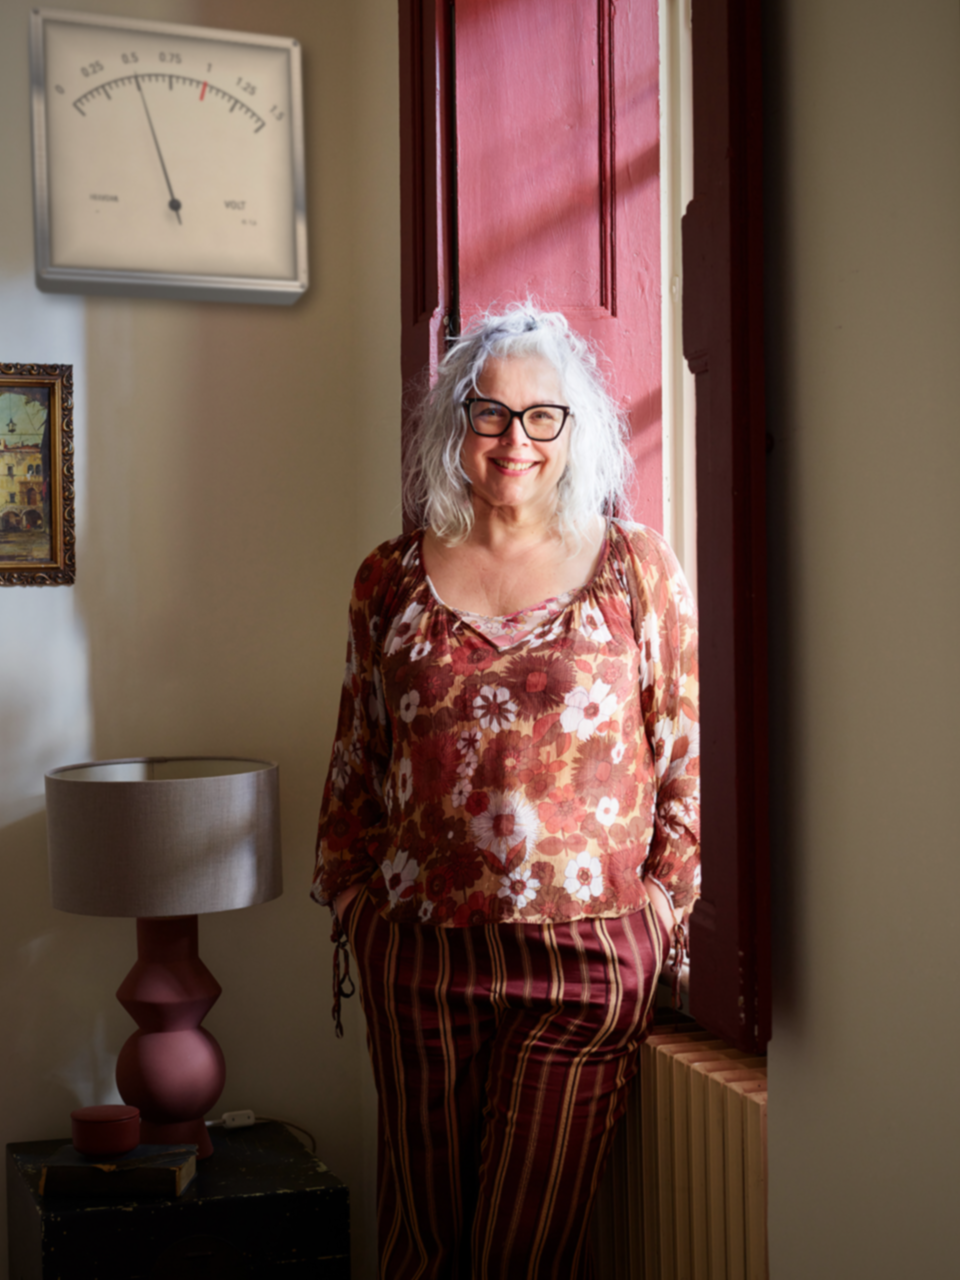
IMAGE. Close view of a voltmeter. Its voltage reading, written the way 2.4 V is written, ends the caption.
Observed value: 0.5 V
